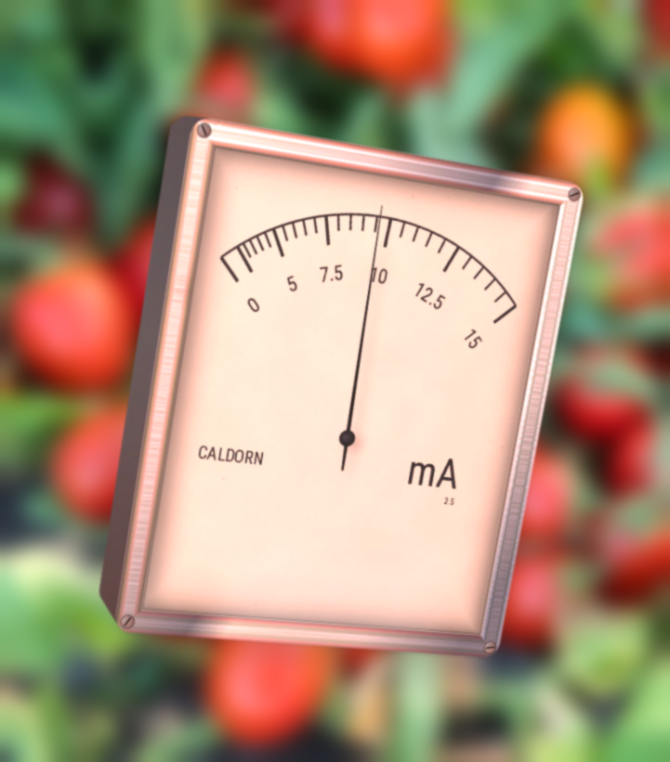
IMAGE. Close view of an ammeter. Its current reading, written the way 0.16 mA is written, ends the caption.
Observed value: 9.5 mA
